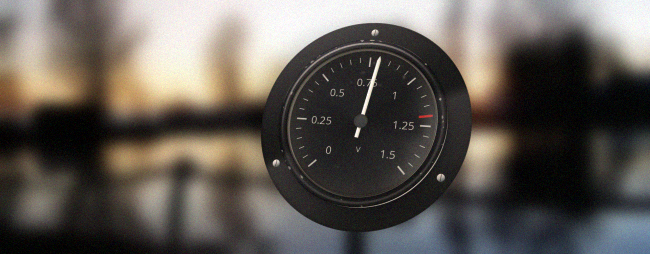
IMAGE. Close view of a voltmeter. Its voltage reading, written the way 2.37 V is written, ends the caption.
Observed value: 0.8 V
